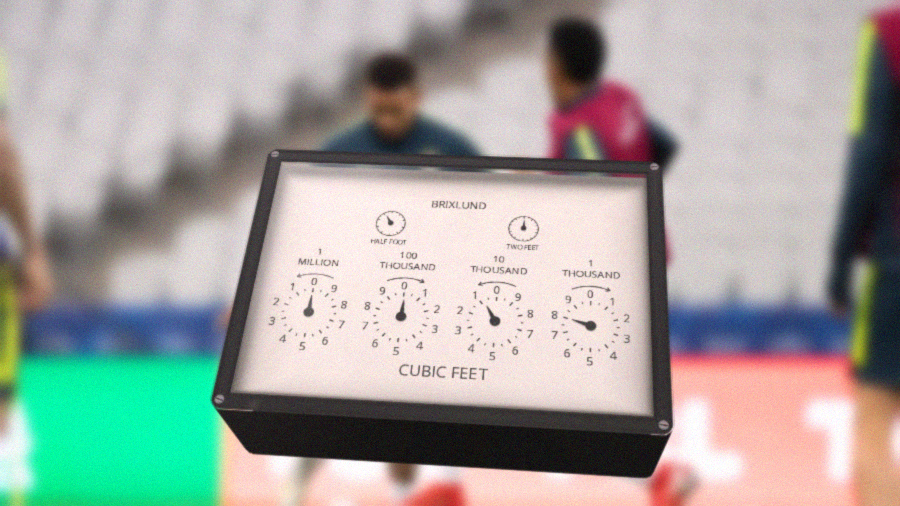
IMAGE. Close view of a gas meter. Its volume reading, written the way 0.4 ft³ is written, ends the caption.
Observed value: 800 ft³
